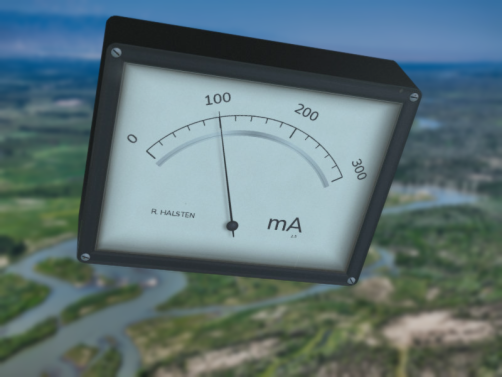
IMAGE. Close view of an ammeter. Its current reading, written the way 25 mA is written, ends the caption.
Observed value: 100 mA
